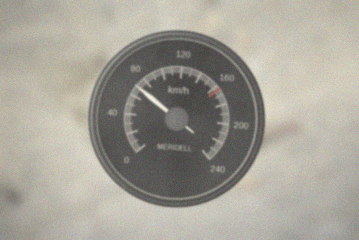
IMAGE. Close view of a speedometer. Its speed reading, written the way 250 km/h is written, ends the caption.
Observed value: 70 km/h
